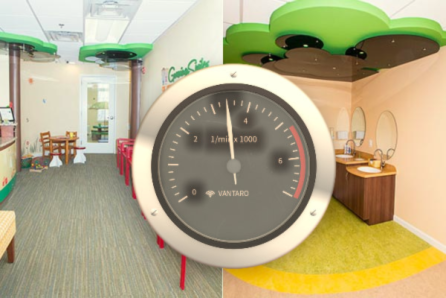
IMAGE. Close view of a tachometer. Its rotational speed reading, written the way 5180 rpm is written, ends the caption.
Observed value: 3400 rpm
